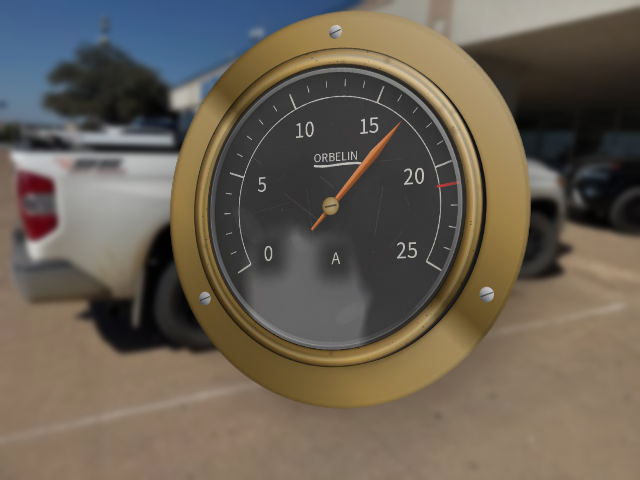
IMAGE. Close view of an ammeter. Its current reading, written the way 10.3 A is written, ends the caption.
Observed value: 17 A
